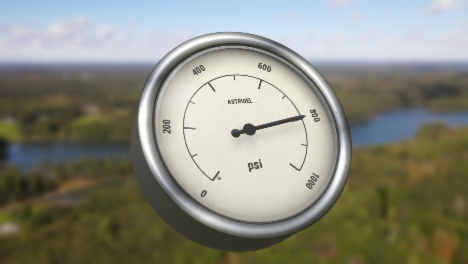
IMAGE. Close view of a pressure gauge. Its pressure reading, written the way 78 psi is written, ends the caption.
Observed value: 800 psi
